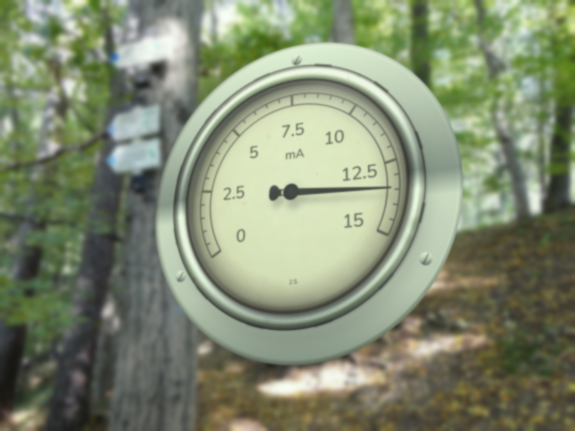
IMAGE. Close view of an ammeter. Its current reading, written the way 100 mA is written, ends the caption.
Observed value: 13.5 mA
